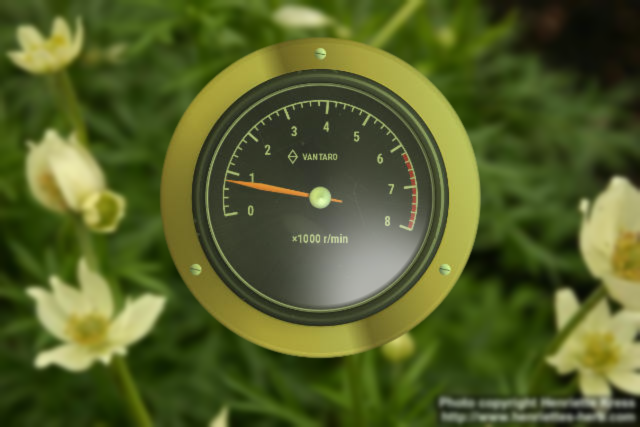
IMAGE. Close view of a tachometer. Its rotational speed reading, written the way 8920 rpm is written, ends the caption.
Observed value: 800 rpm
